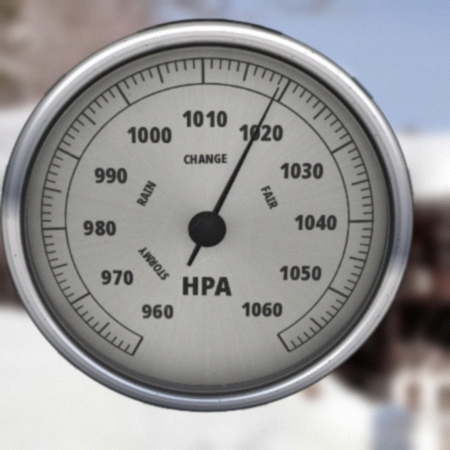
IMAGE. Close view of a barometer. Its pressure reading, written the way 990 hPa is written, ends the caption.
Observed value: 1019 hPa
